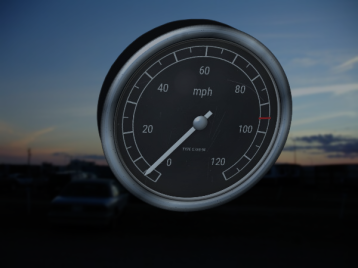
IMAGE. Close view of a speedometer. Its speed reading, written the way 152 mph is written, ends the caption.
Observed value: 5 mph
